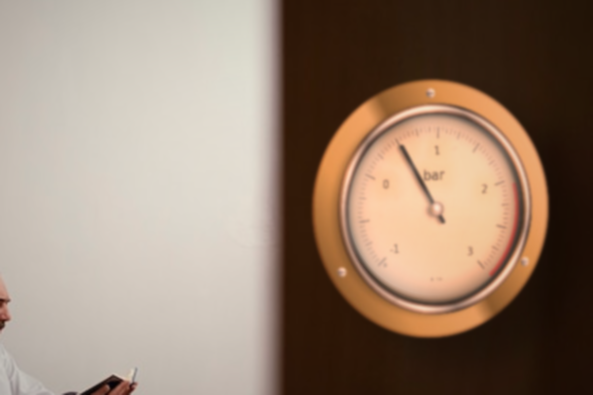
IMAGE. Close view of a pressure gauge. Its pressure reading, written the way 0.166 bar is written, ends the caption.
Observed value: 0.5 bar
